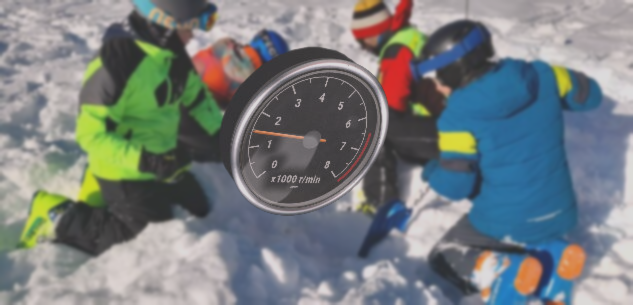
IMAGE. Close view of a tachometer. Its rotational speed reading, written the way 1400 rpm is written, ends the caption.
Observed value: 1500 rpm
